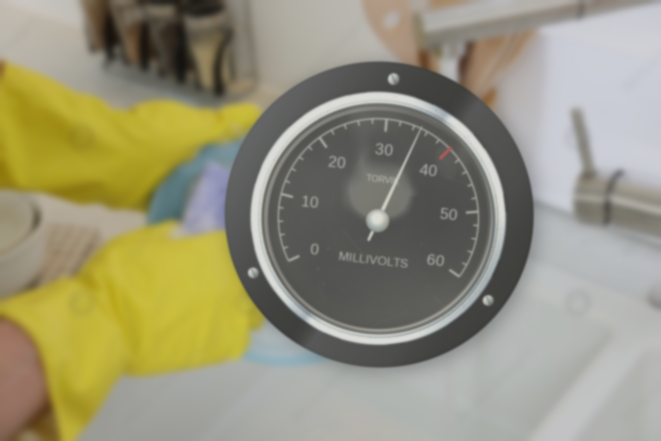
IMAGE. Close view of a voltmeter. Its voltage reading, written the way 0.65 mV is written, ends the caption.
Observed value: 35 mV
